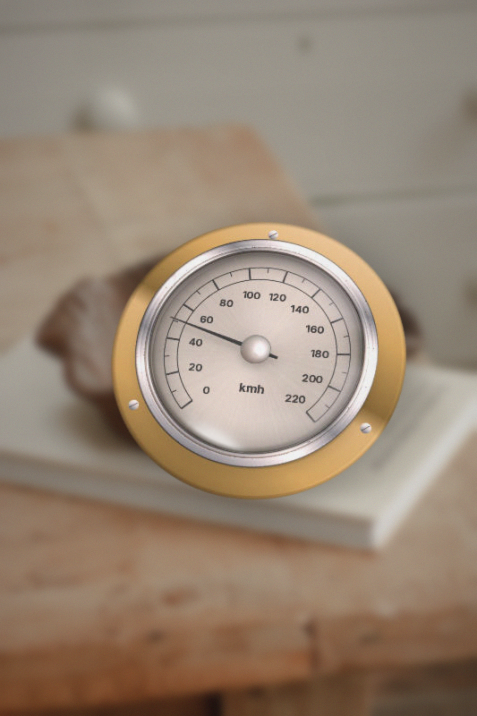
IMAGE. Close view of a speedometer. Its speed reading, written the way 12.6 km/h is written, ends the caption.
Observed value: 50 km/h
